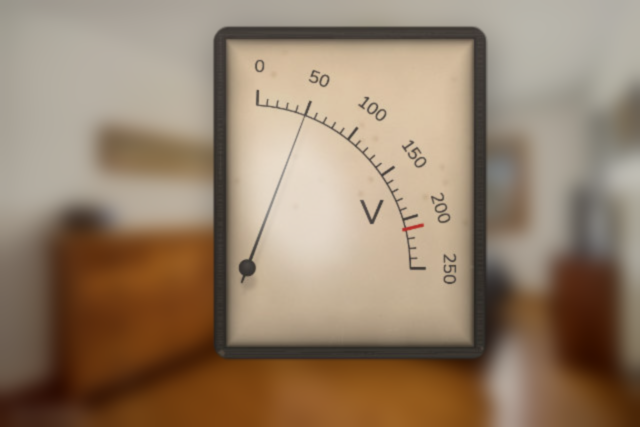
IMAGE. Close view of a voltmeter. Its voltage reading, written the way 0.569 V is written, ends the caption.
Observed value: 50 V
